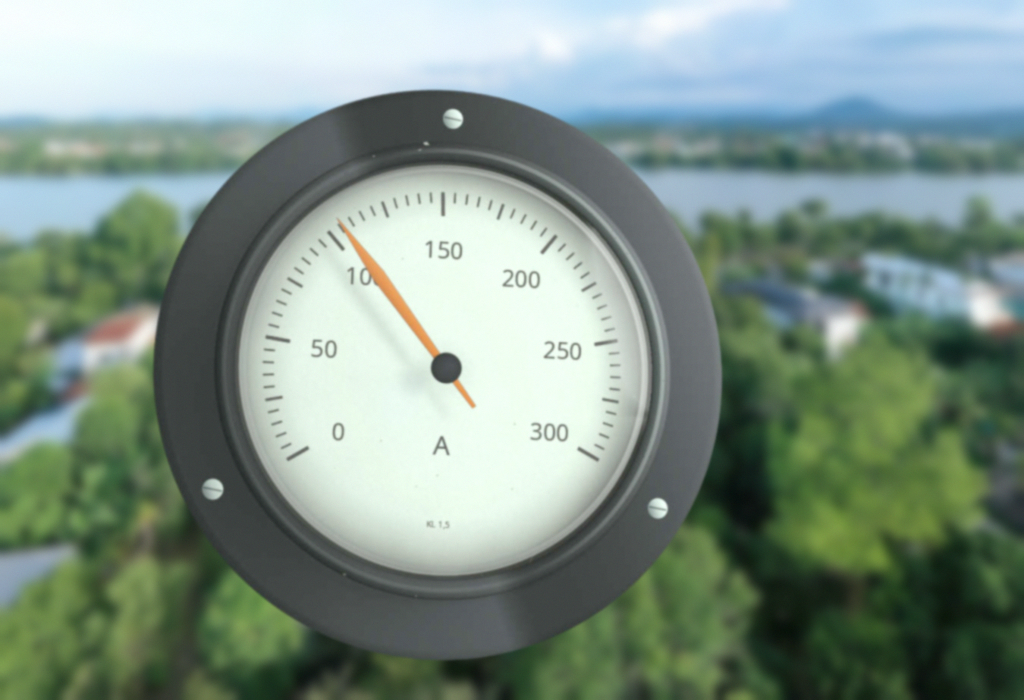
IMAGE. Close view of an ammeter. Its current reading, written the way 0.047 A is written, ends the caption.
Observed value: 105 A
